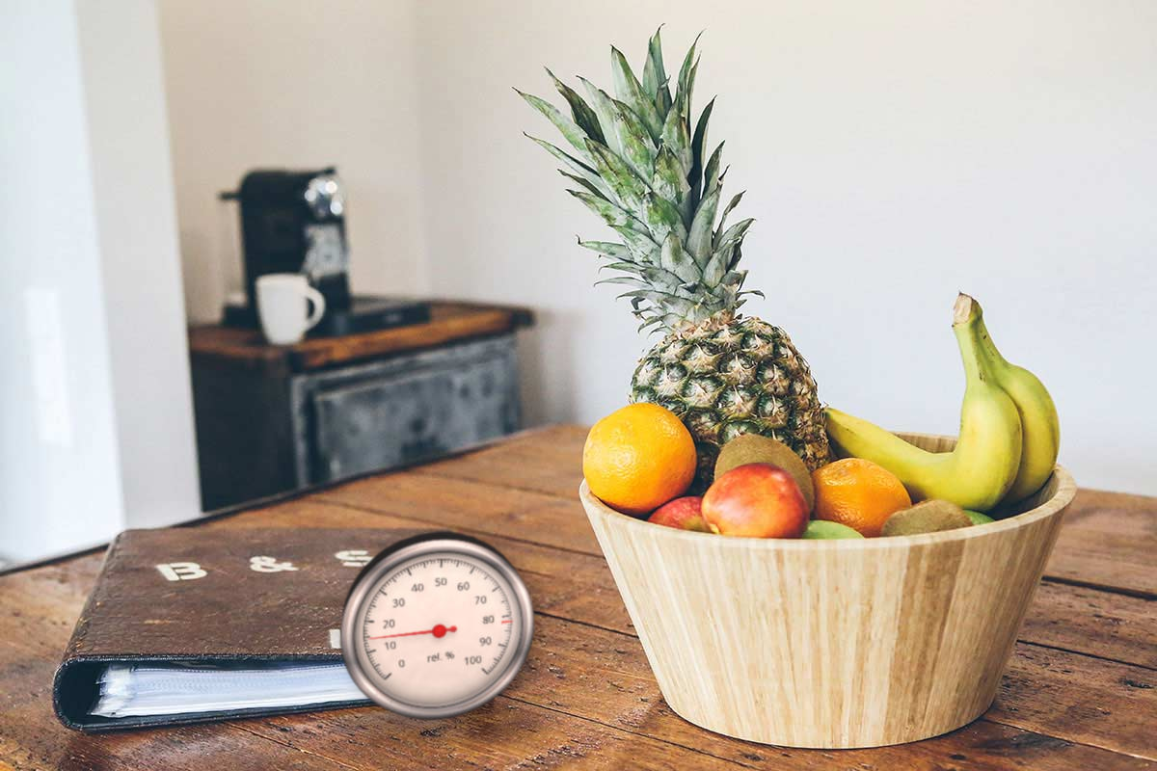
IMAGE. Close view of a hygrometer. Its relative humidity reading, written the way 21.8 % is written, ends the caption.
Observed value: 15 %
